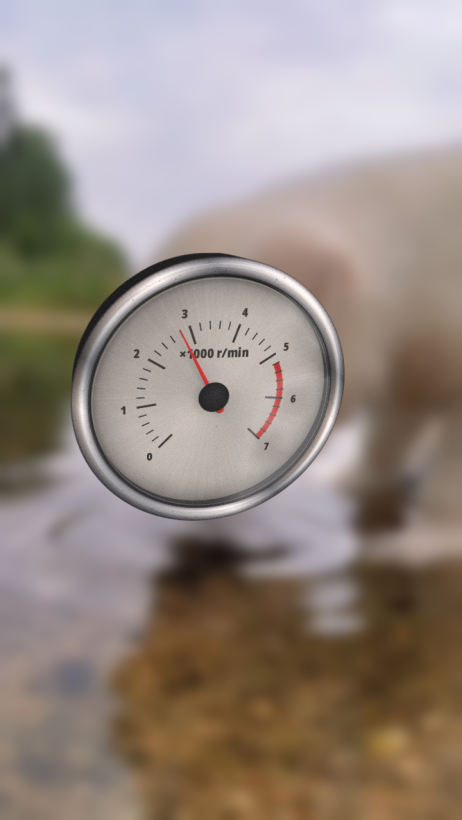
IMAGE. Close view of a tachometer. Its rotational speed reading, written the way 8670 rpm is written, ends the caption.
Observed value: 2800 rpm
